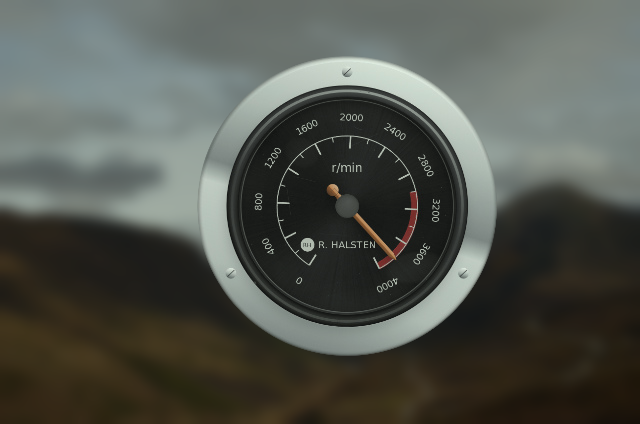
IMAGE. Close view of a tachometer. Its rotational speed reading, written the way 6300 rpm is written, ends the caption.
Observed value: 3800 rpm
